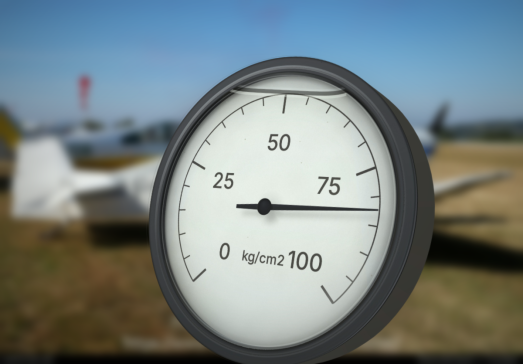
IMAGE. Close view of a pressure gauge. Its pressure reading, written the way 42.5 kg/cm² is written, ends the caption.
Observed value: 82.5 kg/cm²
